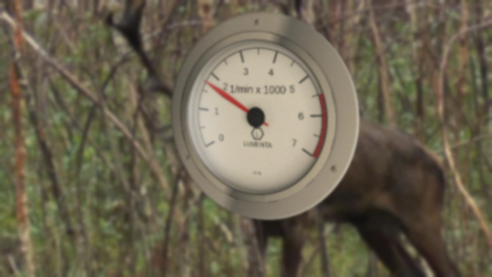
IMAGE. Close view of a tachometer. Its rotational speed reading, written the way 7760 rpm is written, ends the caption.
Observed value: 1750 rpm
